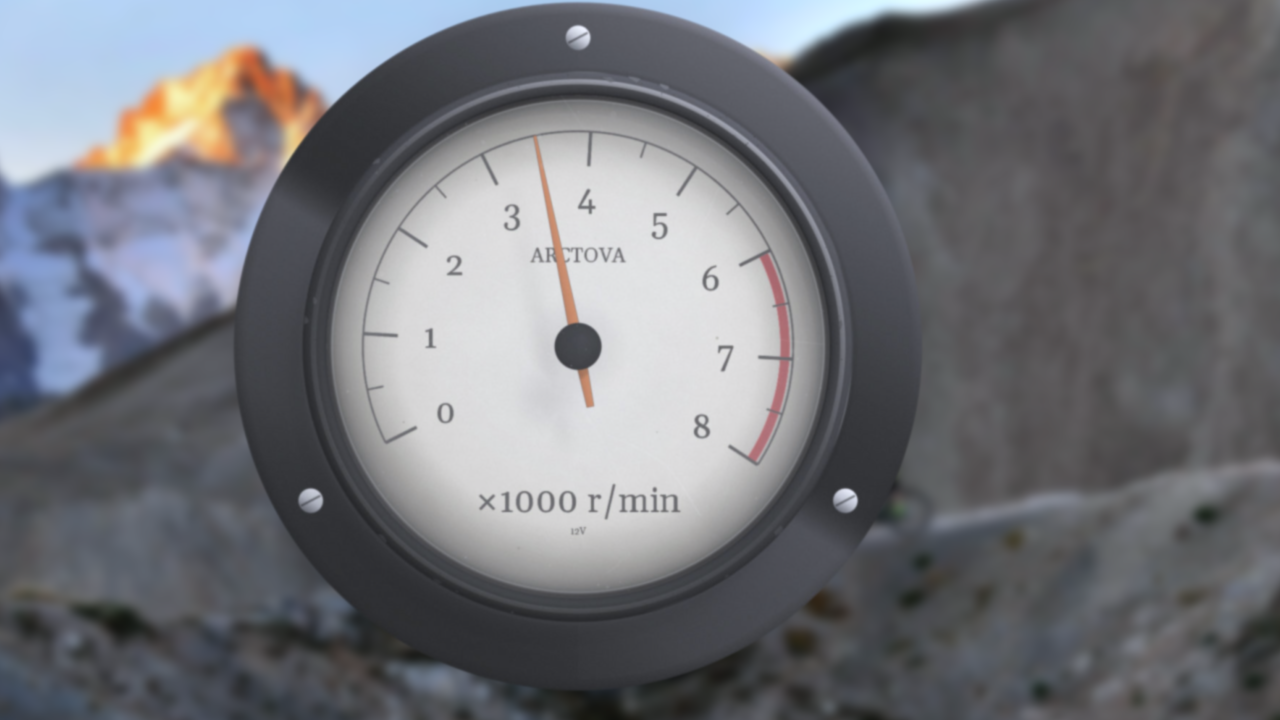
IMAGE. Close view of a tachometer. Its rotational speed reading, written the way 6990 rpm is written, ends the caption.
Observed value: 3500 rpm
